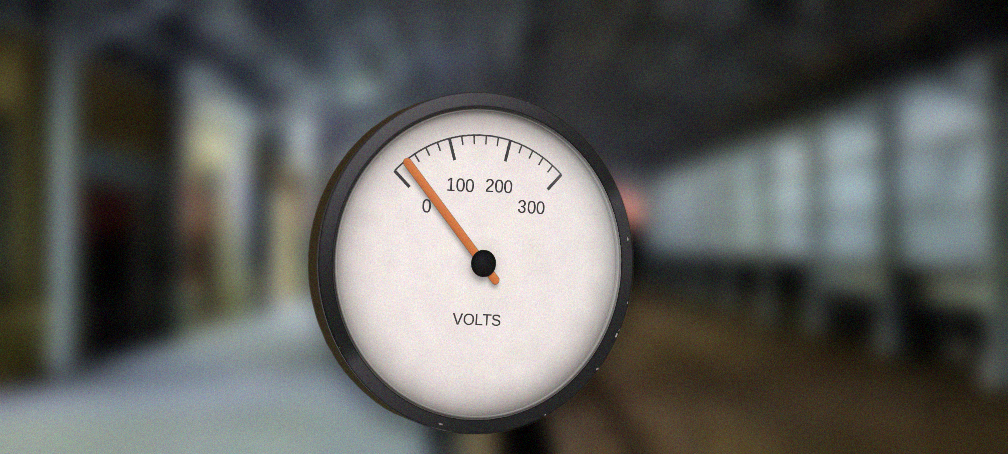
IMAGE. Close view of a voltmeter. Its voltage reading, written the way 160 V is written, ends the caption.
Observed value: 20 V
